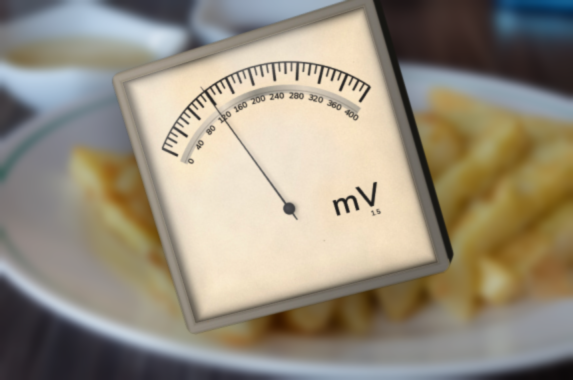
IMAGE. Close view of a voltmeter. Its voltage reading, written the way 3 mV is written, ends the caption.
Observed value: 120 mV
